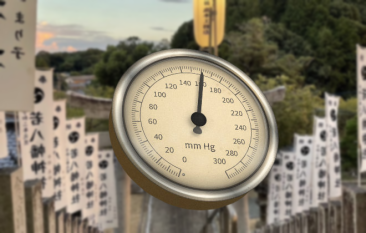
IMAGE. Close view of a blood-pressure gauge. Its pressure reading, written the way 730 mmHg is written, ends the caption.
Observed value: 160 mmHg
